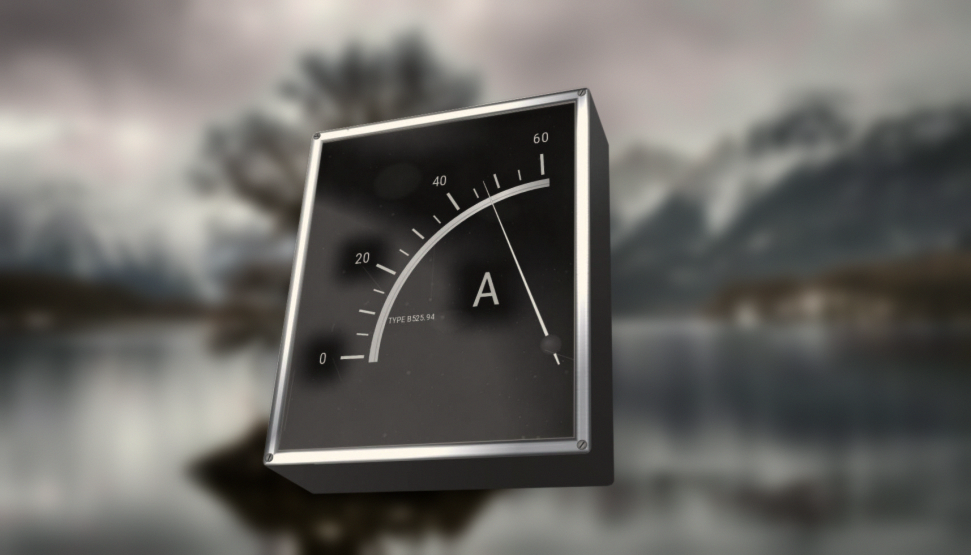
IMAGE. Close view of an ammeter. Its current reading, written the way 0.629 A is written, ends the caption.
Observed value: 47.5 A
